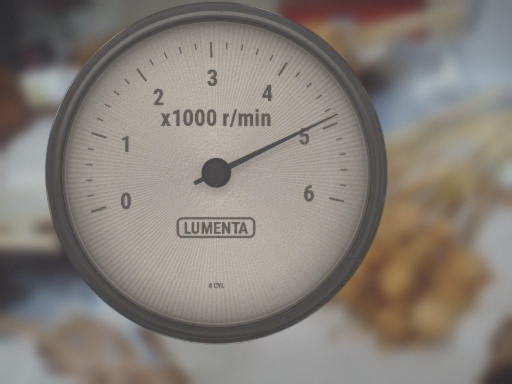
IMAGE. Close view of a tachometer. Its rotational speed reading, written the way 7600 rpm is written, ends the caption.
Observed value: 4900 rpm
